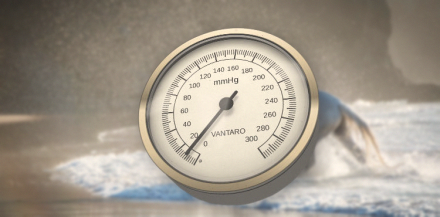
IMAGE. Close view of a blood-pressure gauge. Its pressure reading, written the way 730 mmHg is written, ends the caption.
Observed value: 10 mmHg
